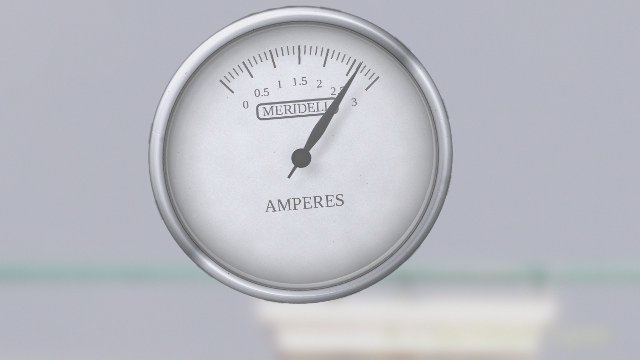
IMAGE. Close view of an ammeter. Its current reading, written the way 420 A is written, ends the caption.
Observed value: 2.6 A
